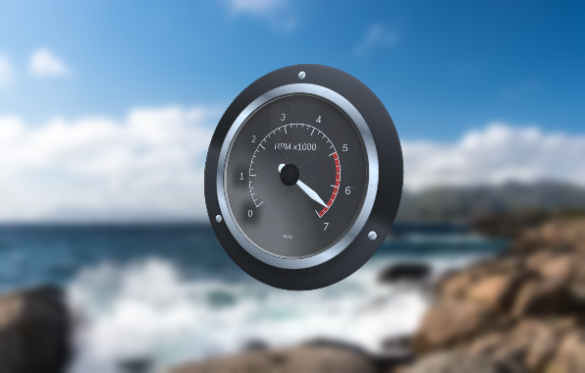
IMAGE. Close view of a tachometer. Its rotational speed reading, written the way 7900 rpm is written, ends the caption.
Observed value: 6600 rpm
